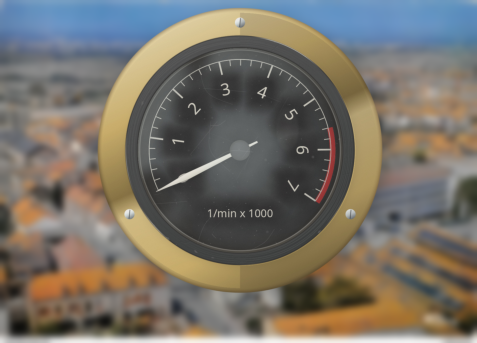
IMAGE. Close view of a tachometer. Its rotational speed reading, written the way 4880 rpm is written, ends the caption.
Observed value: 0 rpm
